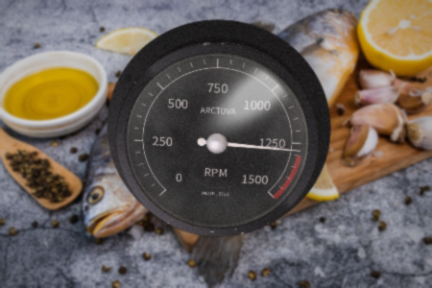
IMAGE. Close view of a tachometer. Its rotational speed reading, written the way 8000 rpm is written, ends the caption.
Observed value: 1275 rpm
